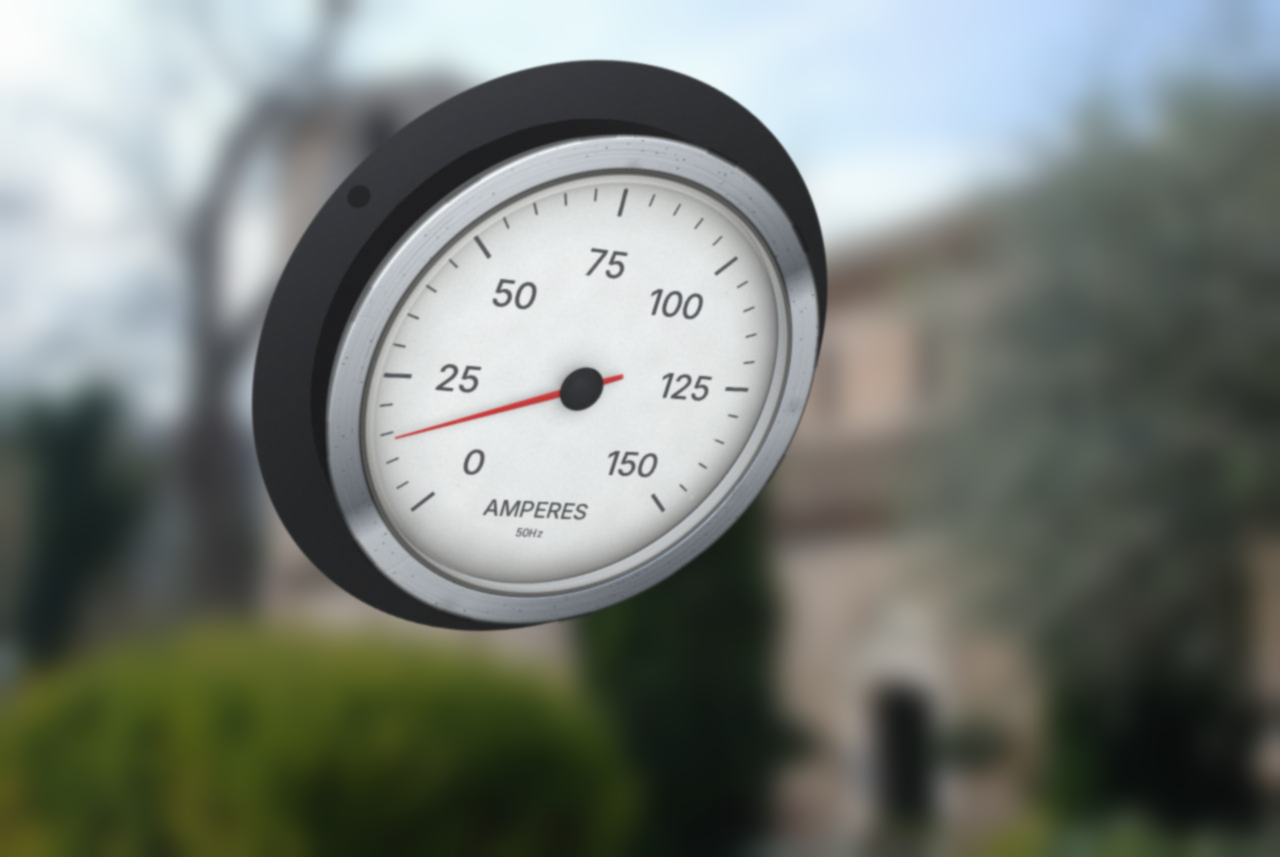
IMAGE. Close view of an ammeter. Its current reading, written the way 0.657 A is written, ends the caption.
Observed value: 15 A
